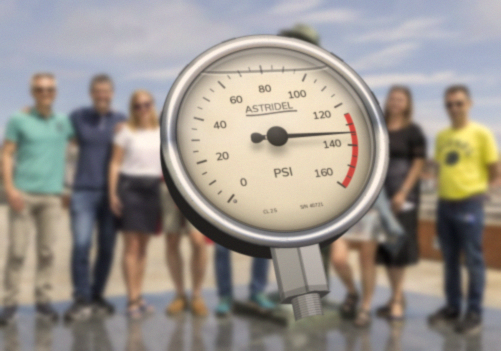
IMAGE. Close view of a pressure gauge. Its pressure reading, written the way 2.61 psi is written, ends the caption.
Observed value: 135 psi
